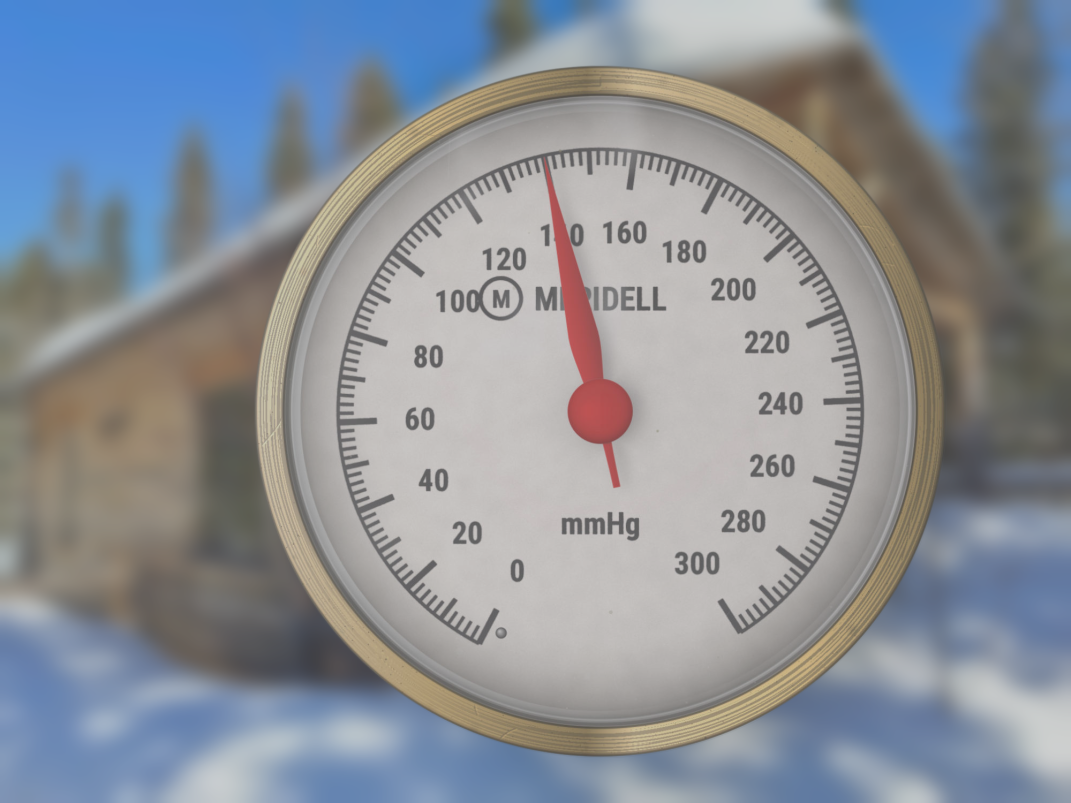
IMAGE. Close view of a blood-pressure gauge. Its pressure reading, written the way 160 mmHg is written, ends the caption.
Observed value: 140 mmHg
